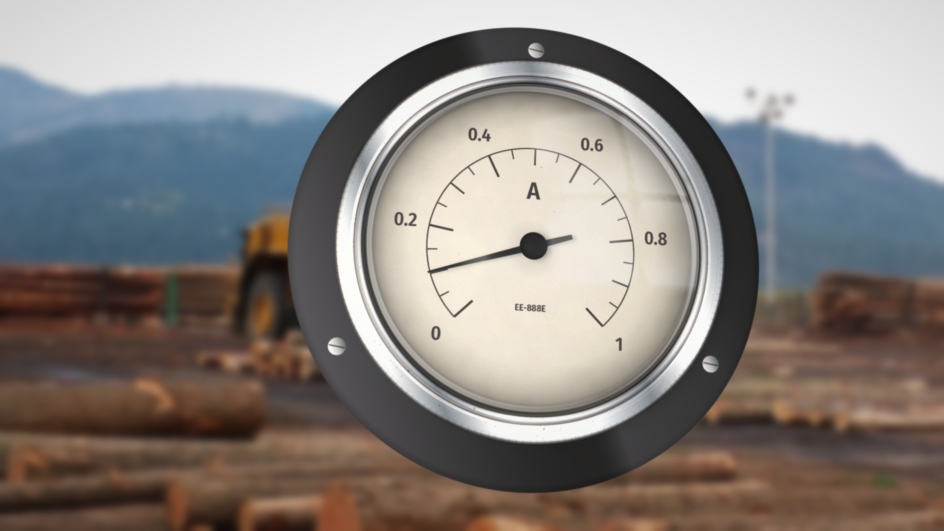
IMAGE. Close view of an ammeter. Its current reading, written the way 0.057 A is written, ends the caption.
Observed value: 0.1 A
